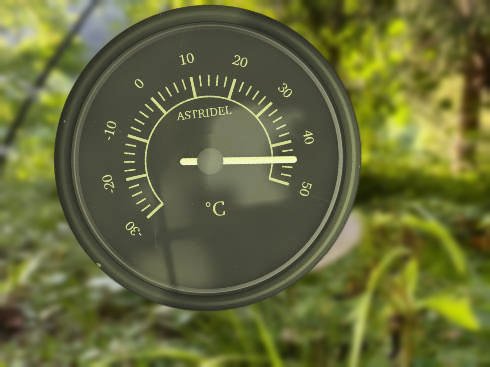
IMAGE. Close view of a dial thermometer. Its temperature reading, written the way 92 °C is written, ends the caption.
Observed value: 44 °C
